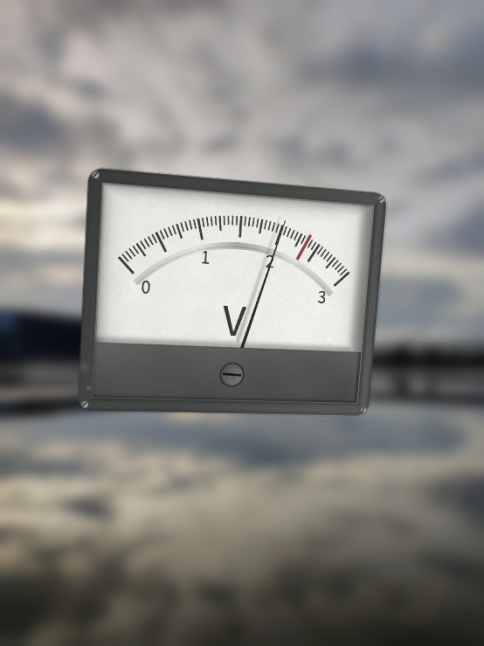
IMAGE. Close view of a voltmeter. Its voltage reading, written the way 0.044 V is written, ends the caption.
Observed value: 2 V
